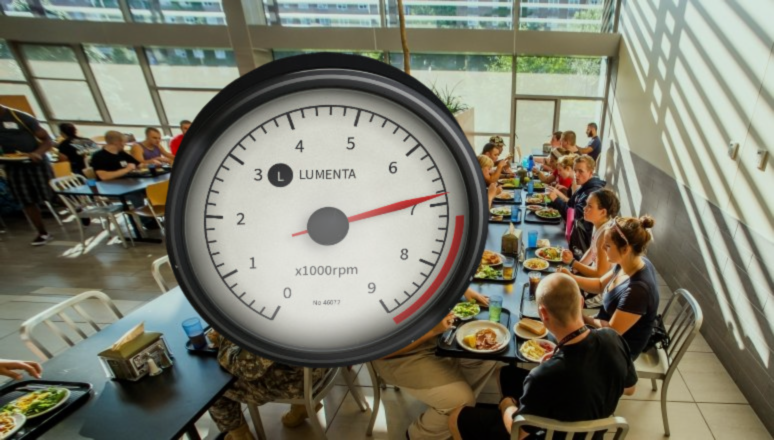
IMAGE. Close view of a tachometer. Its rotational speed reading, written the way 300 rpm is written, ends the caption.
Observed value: 6800 rpm
